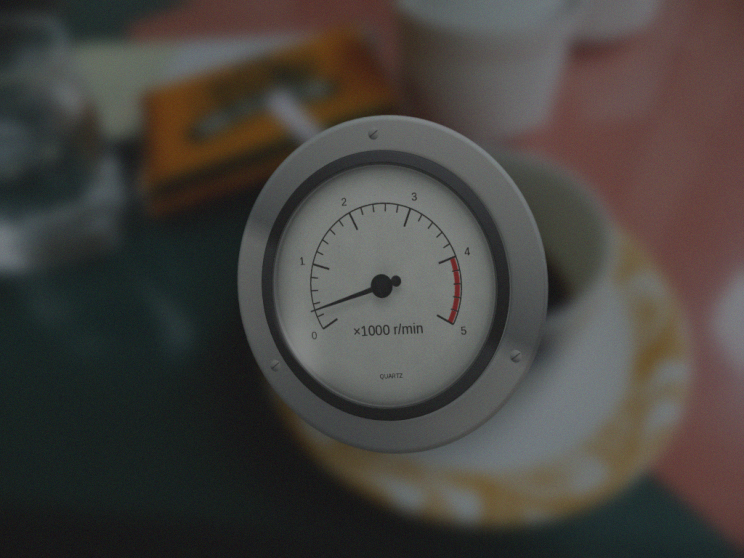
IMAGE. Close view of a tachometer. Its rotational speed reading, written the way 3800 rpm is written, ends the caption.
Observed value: 300 rpm
